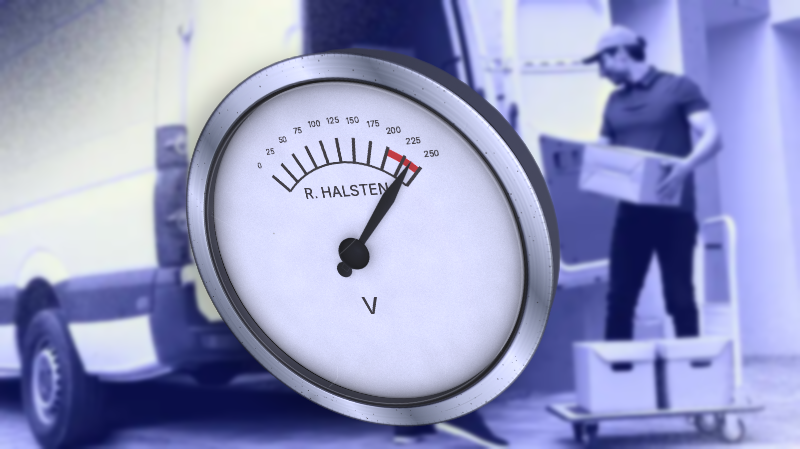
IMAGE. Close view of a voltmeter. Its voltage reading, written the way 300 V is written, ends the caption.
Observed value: 237.5 V
